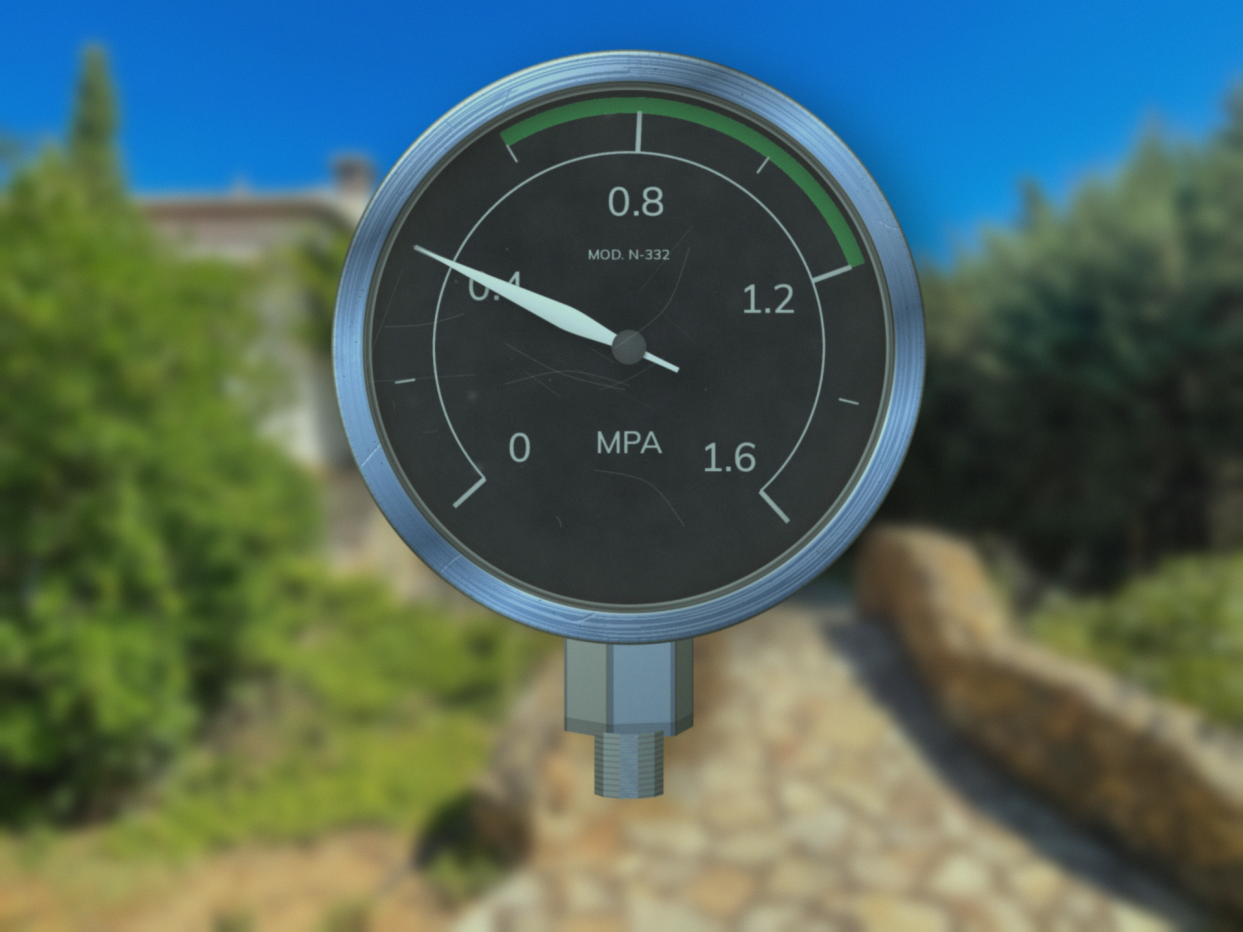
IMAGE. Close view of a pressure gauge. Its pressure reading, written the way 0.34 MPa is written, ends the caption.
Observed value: 0.4 MPa
